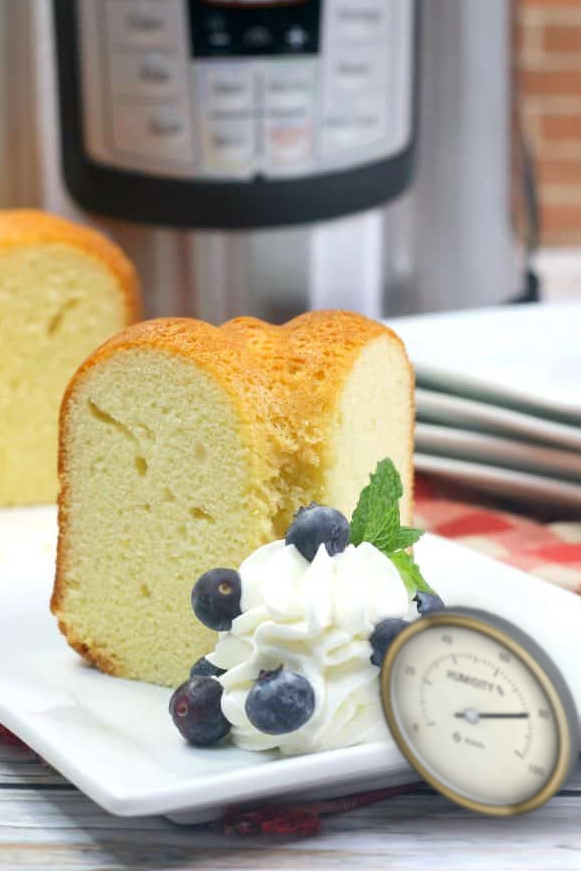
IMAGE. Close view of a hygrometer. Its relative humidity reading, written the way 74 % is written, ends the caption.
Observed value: 80 %
